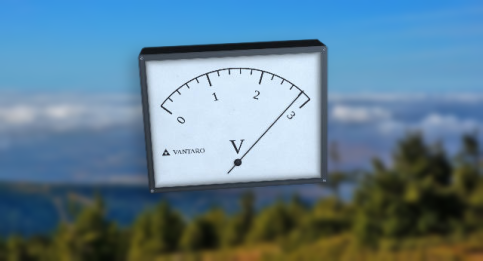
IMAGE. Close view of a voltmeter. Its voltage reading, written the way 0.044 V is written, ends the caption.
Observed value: 2.8 V
